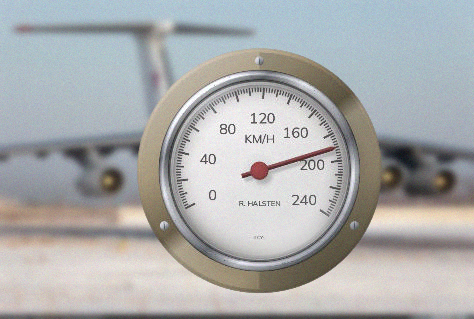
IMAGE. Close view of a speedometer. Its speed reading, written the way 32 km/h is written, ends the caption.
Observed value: 190 km/h
